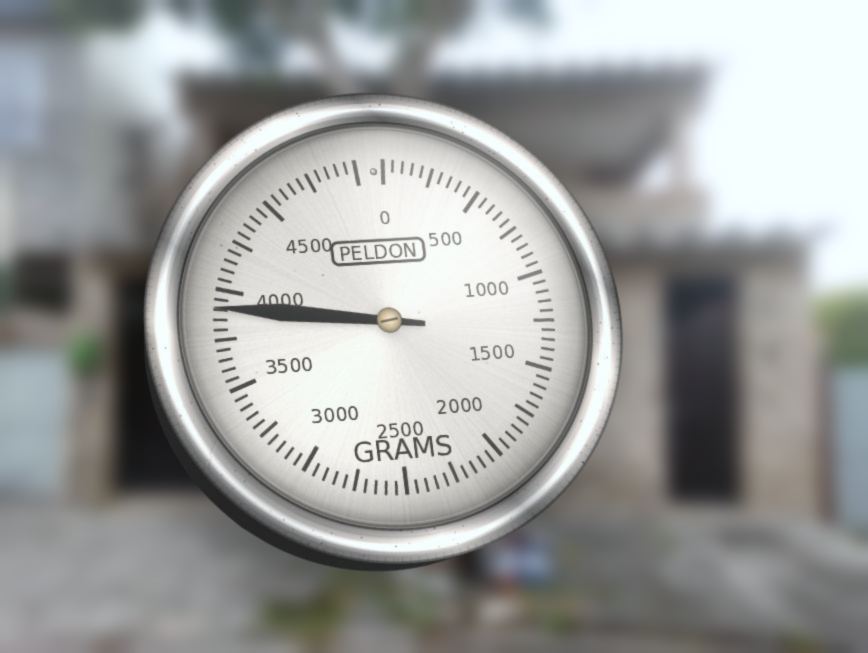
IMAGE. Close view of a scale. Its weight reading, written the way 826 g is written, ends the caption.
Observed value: 3900 g
